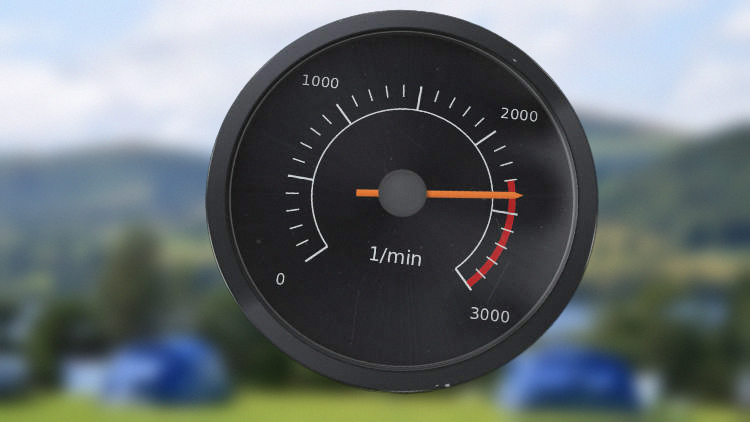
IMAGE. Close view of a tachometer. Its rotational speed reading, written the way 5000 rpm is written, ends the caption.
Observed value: 2400 rpm
